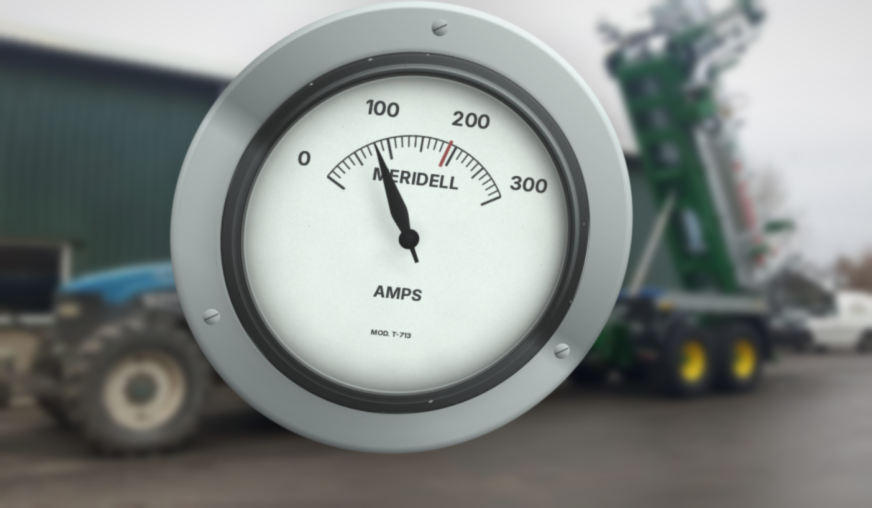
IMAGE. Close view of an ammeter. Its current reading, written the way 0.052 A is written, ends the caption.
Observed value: 80 A
